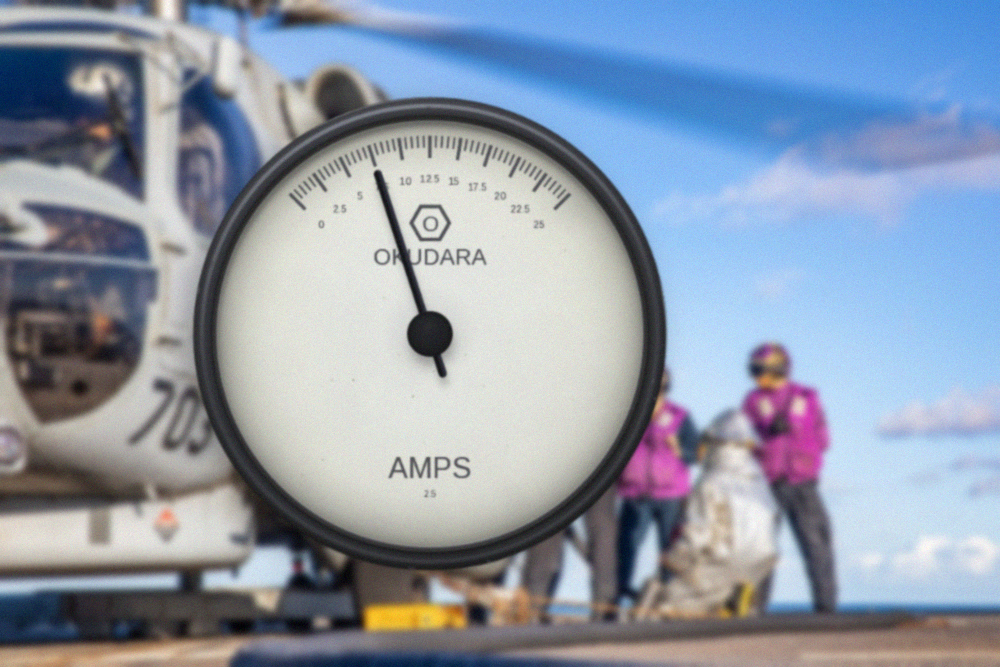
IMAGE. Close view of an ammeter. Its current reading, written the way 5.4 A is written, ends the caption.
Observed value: 7.5 A
